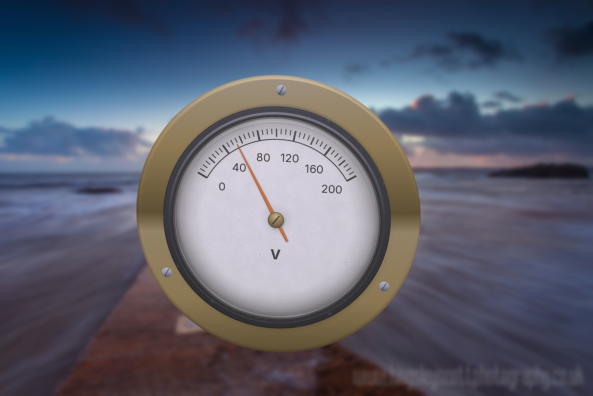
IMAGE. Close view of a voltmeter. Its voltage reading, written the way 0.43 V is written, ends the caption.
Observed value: 55 V
